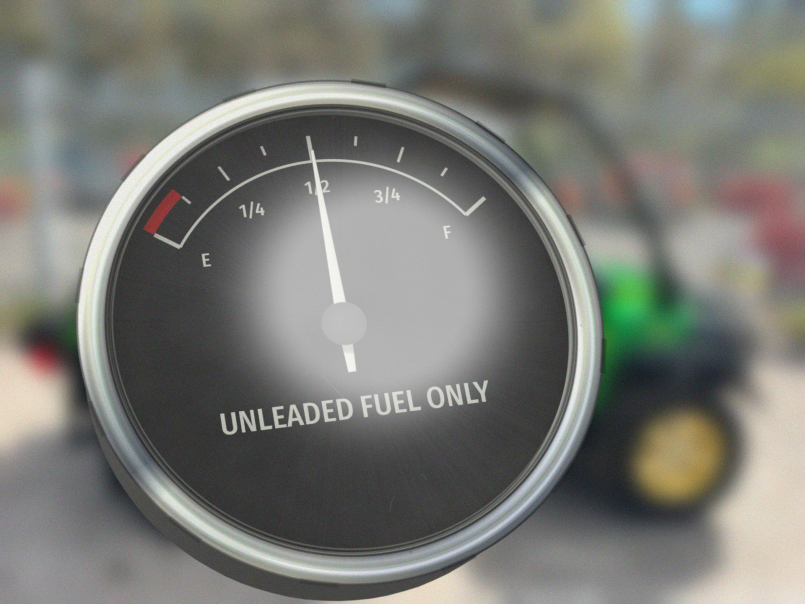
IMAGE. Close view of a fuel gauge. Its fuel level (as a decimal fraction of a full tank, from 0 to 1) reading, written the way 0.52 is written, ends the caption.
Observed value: 0.5
